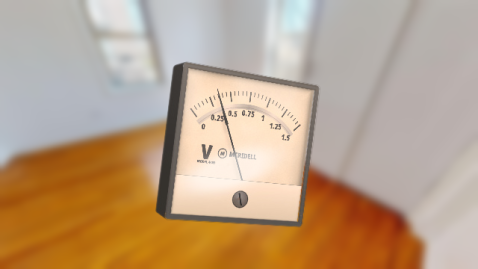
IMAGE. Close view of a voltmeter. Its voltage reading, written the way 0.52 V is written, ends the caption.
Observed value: 0.35 V
